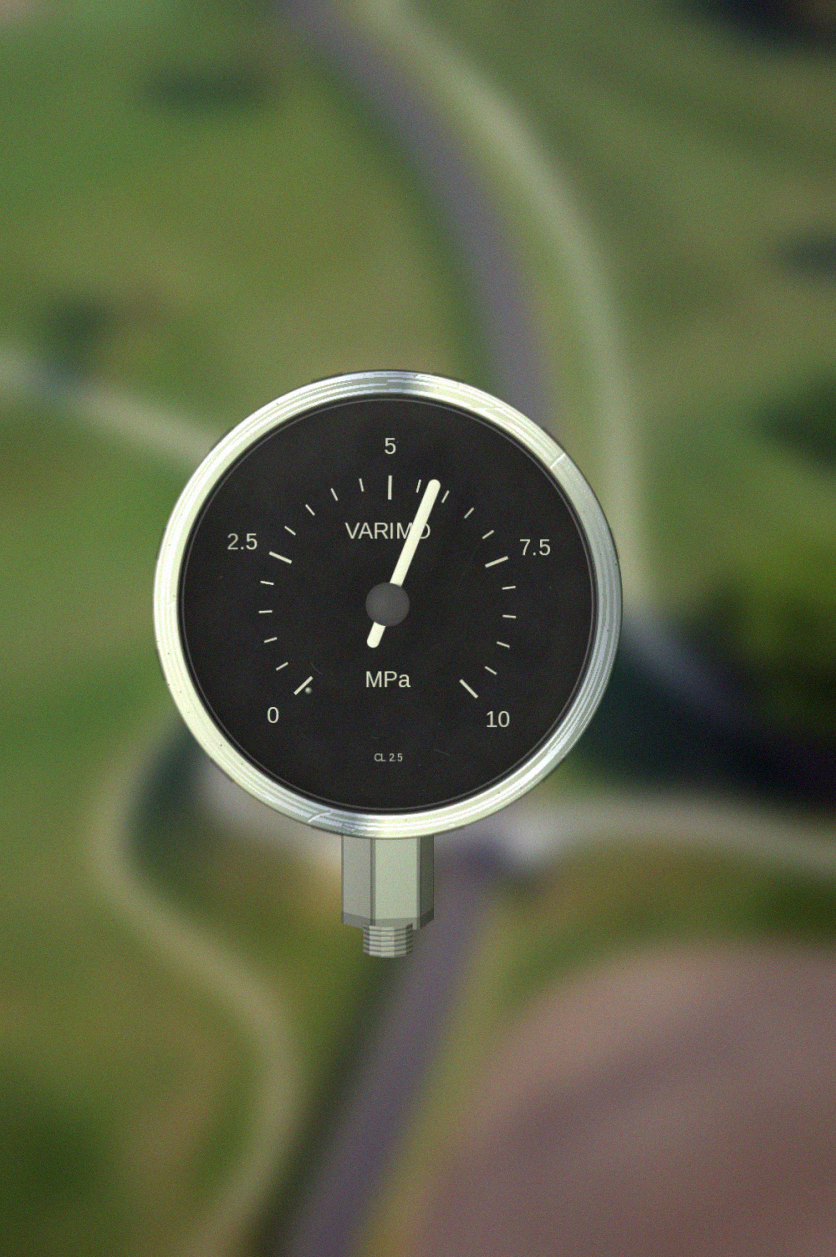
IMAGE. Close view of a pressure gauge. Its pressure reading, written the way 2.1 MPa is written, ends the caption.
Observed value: 5.75 MPa
